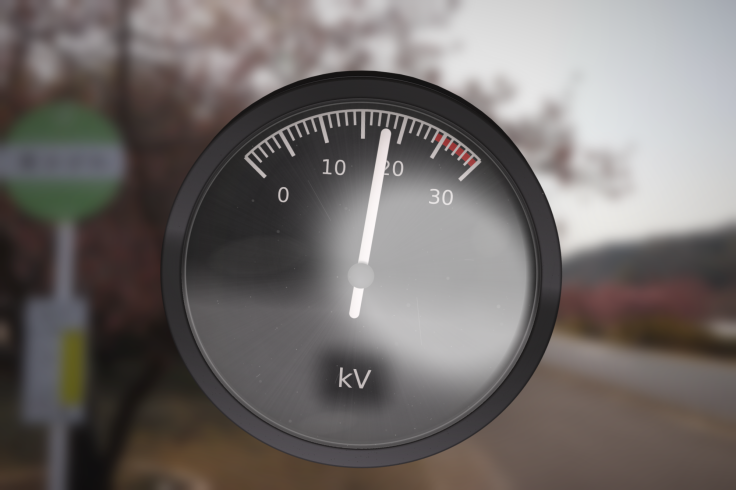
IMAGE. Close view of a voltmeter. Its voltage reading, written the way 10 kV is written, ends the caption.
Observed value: 18 kV
